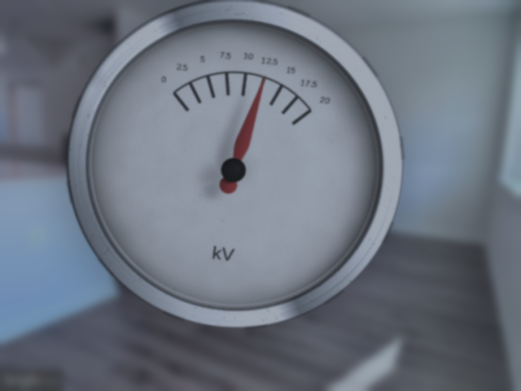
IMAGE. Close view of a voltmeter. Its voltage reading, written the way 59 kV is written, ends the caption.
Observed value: 12.5 kV
